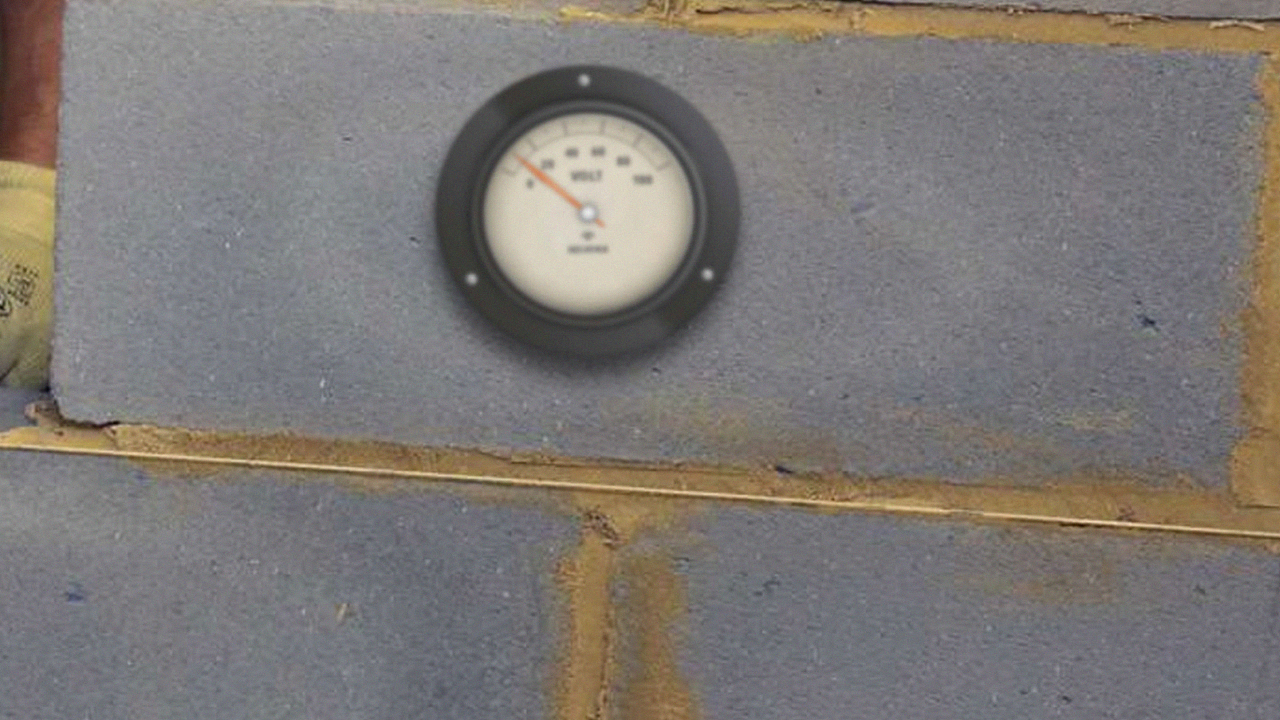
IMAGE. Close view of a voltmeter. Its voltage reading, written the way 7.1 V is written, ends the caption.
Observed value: 10 V
